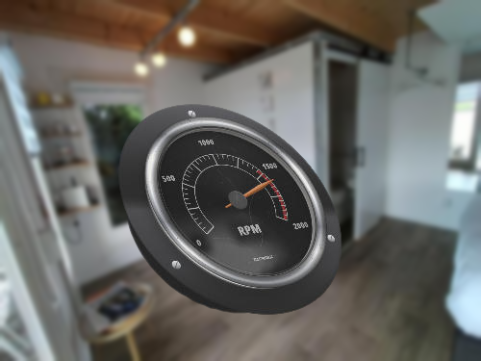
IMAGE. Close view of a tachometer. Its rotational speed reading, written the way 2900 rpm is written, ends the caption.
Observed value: 1600 rpm
